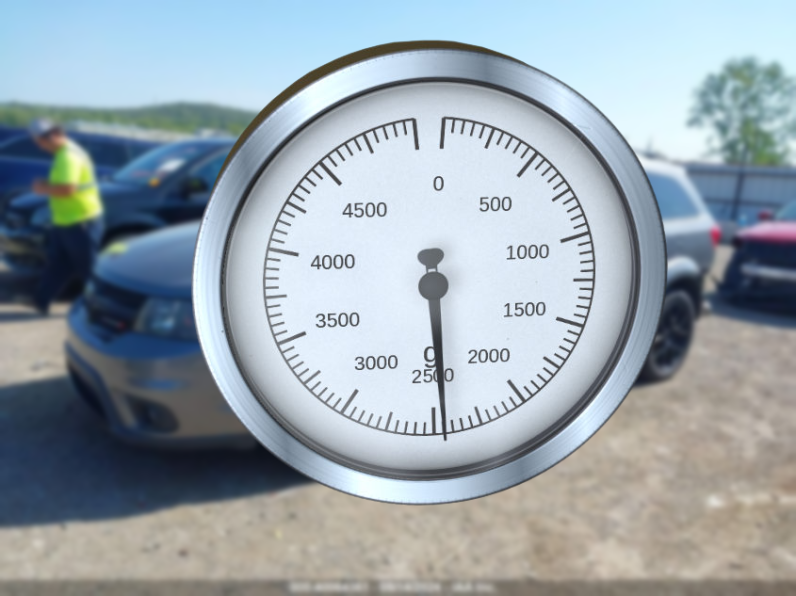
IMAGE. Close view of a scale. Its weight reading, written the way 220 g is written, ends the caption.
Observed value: 2450 g
